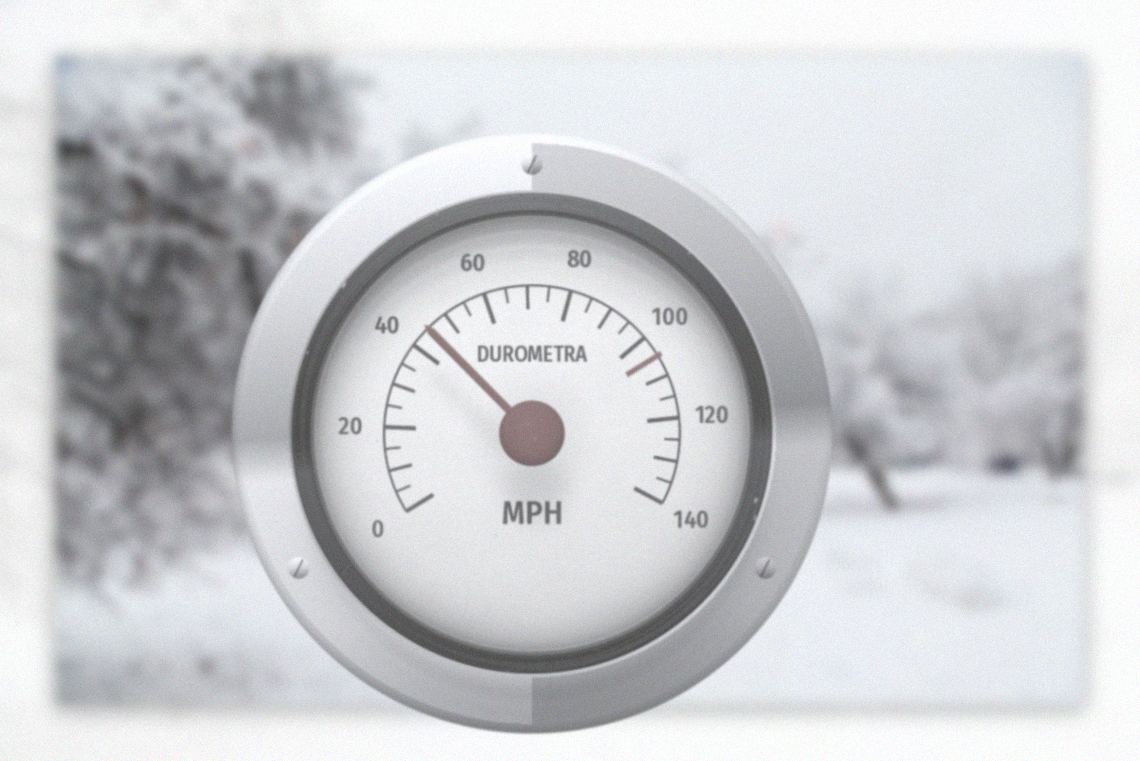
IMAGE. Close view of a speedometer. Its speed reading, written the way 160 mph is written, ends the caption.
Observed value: 45 mph
